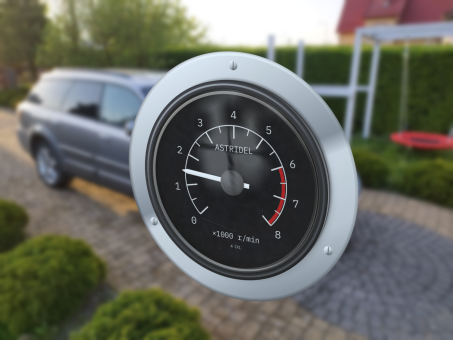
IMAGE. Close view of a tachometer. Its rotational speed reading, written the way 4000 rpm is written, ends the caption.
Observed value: 1500 rpm
